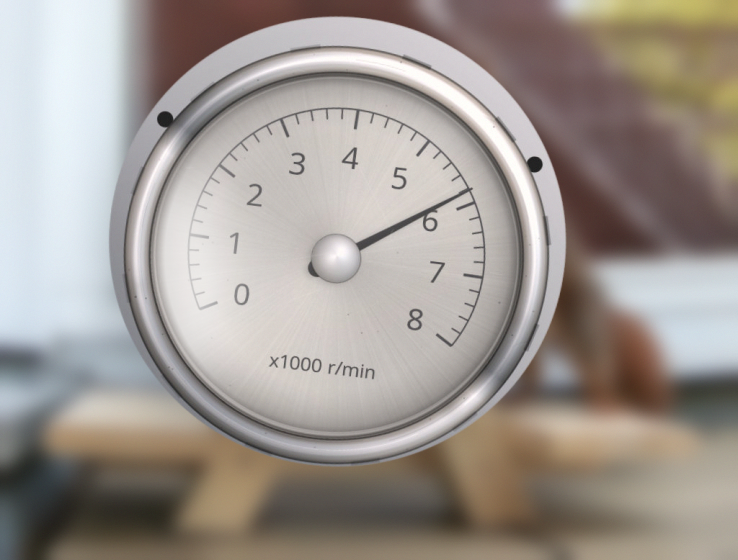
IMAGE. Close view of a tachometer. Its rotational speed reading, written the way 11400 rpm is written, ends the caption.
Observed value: 5800 rpm
